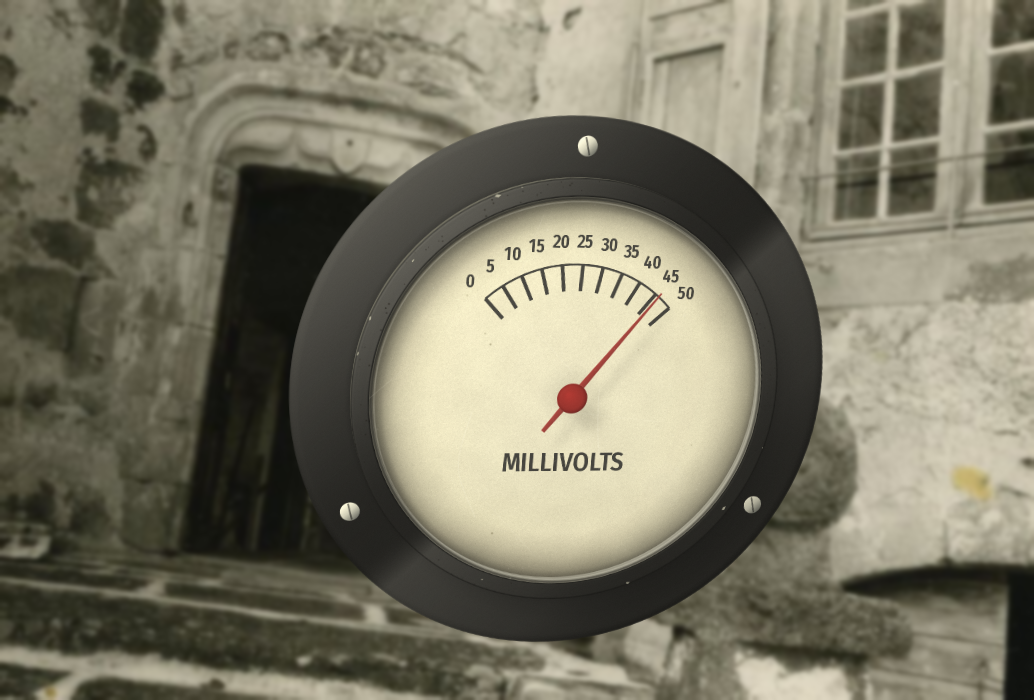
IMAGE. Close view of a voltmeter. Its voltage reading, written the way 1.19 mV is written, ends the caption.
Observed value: 45 mV
